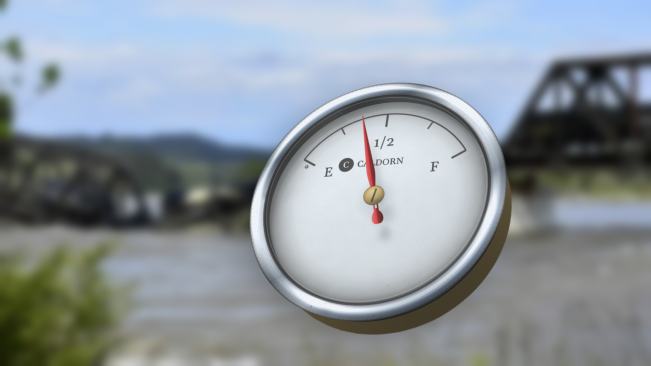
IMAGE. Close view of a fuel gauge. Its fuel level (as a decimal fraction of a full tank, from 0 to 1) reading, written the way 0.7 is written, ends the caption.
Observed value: 0.375
